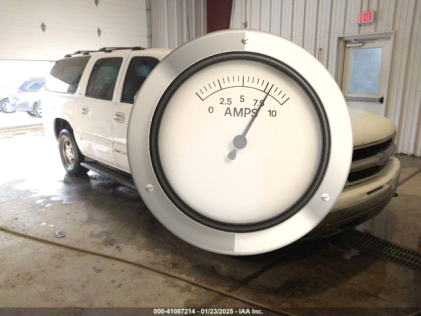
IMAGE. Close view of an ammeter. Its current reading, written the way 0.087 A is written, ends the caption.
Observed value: 8 A
